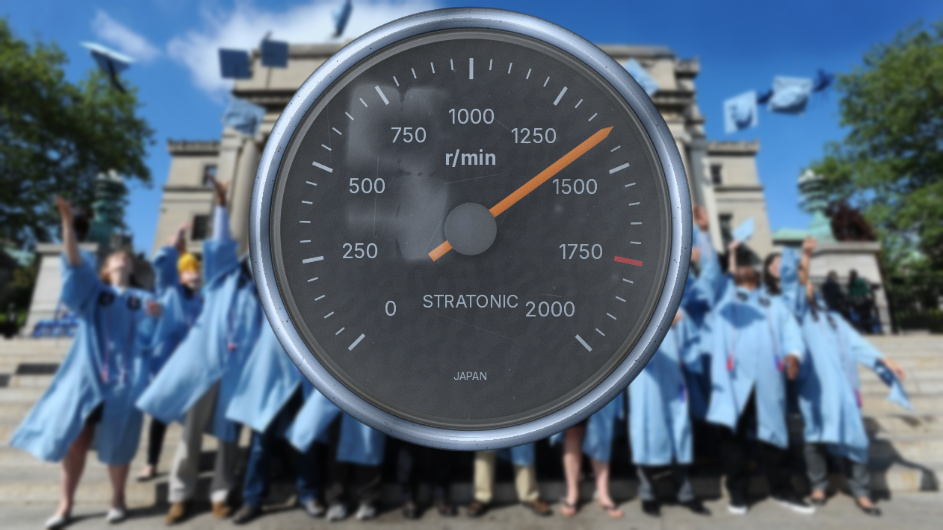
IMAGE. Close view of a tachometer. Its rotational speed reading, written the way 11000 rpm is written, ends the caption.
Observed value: 1400 rpm
